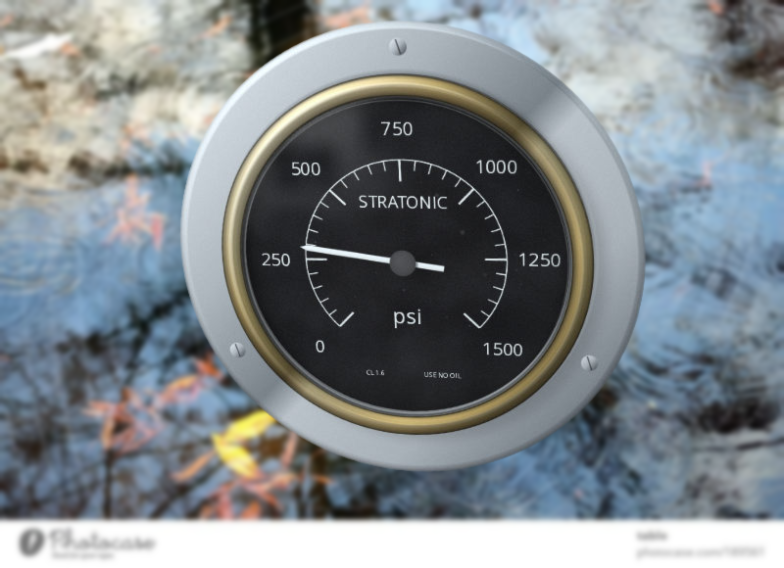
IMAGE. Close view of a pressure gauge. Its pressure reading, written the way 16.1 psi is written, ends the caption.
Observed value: 300 psi
